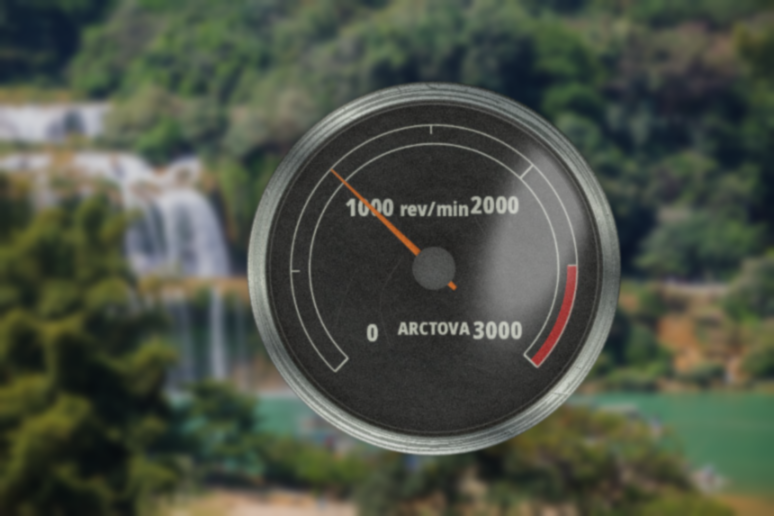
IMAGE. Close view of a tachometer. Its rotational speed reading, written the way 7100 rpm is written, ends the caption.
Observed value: 1000 rpm
